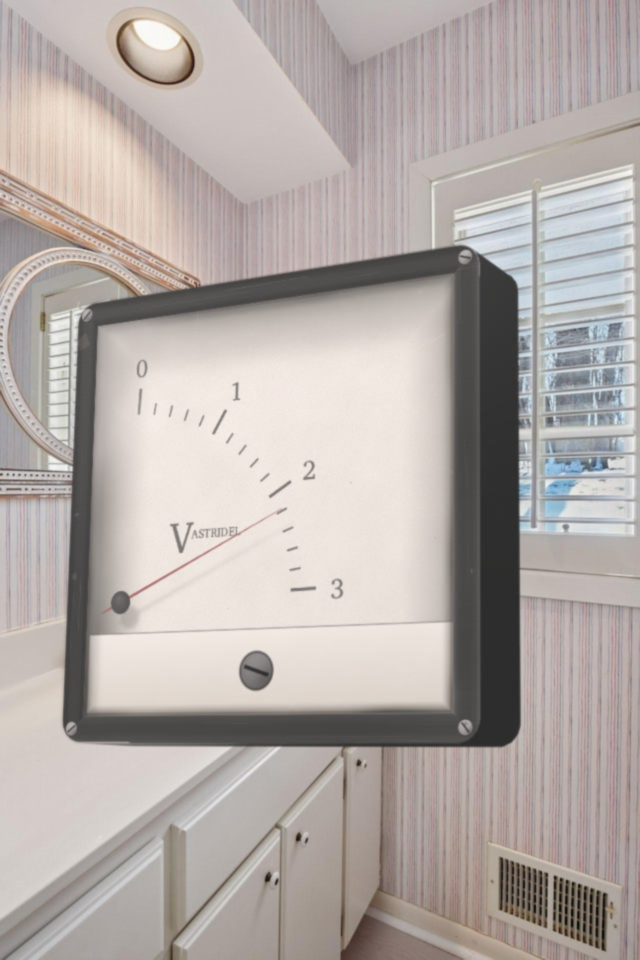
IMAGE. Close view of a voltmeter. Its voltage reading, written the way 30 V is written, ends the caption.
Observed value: 2.2 V
